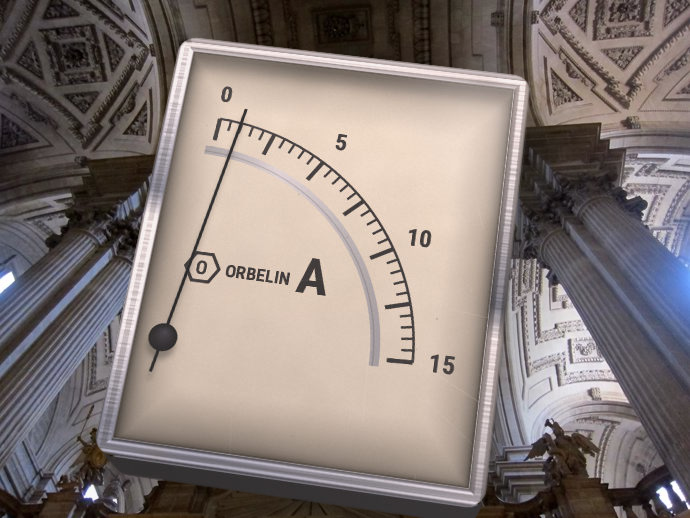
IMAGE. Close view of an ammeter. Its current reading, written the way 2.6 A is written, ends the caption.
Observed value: 1 A
